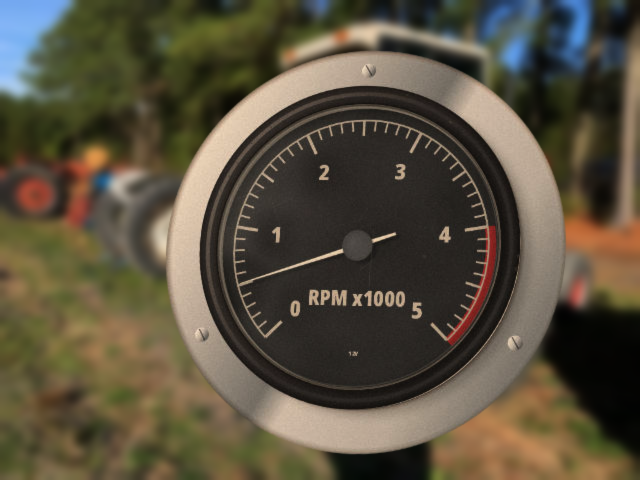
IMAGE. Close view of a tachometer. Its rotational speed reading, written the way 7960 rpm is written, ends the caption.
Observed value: 500 rpm
